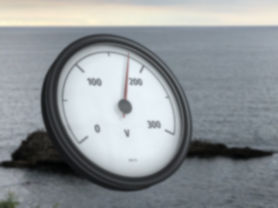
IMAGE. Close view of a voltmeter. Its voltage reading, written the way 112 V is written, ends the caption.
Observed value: 175 V
